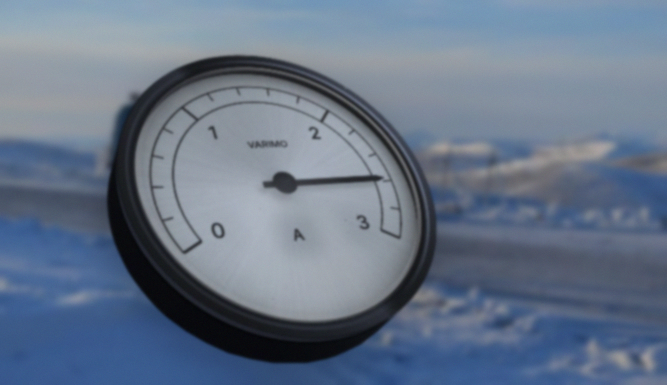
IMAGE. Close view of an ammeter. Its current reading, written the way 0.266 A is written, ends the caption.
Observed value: 2.6 A
